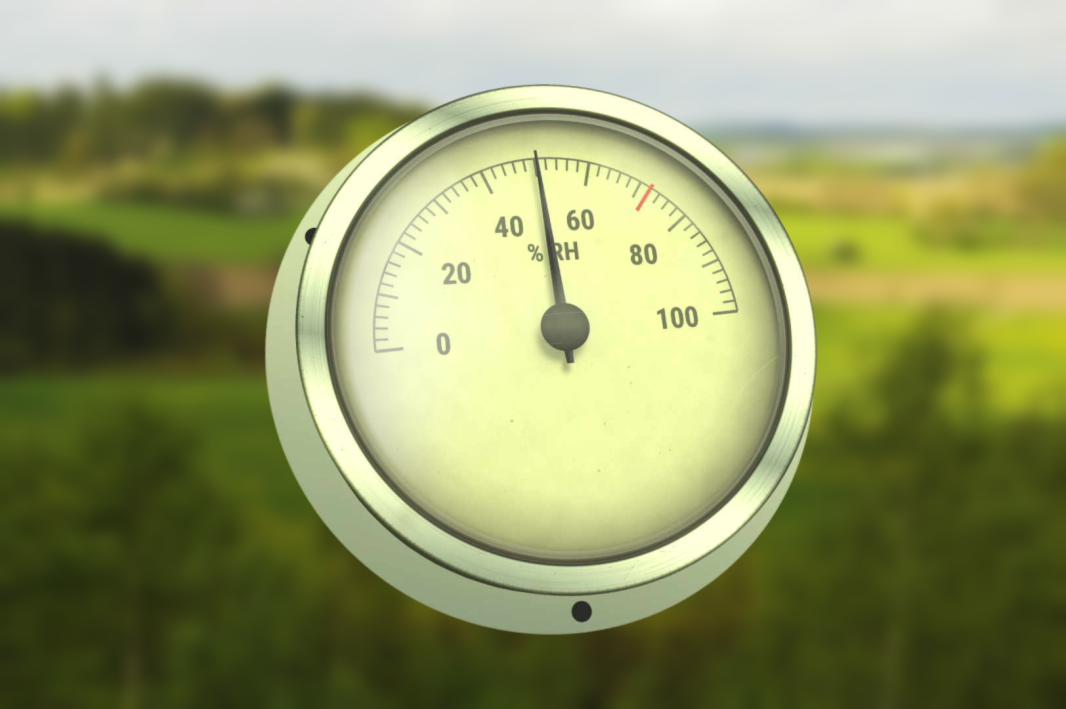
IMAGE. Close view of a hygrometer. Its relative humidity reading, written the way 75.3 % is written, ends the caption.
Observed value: 50 %
